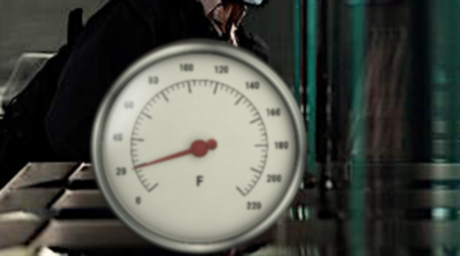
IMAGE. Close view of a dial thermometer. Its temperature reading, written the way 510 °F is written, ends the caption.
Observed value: 20 °F
